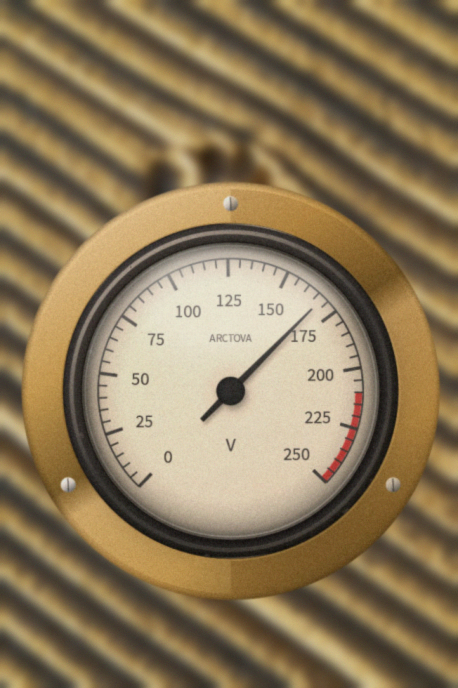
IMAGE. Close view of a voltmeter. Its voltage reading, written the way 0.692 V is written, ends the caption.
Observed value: 167.5 V
